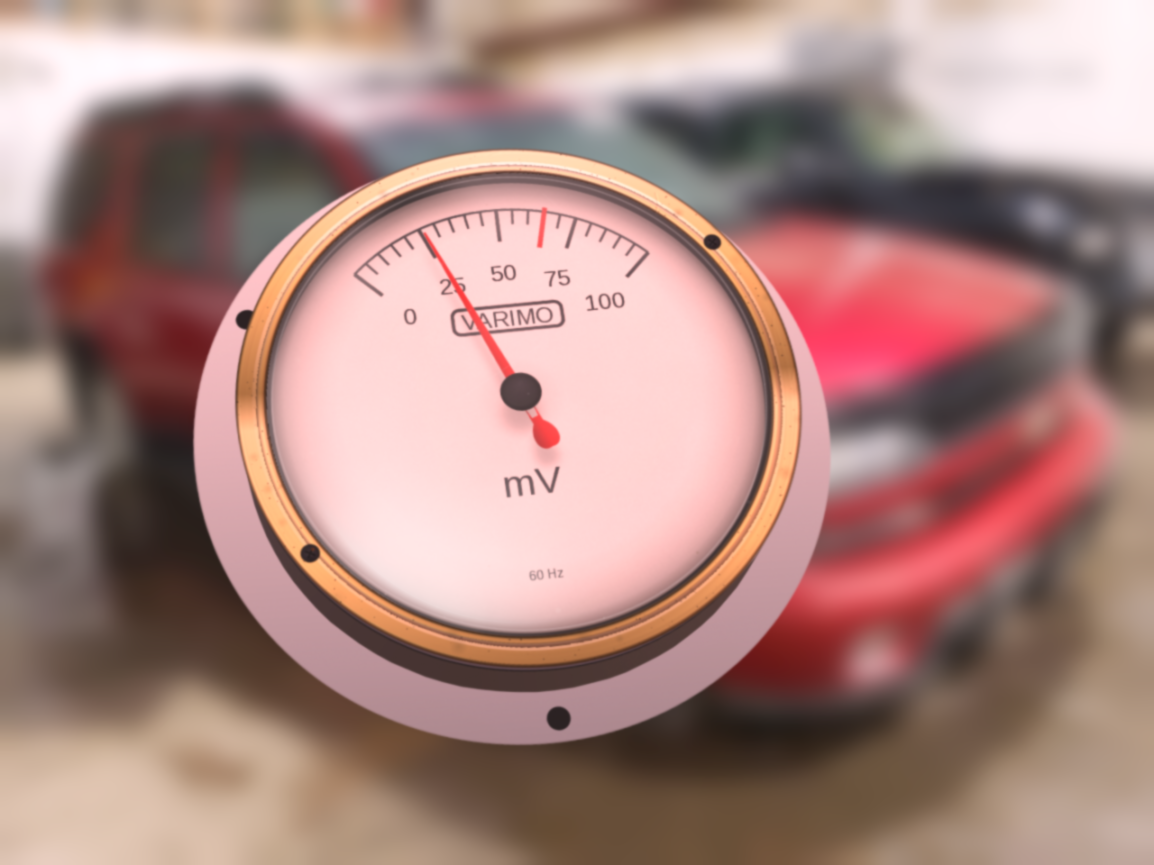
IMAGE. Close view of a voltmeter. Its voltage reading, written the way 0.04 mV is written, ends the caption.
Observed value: 25 mV
